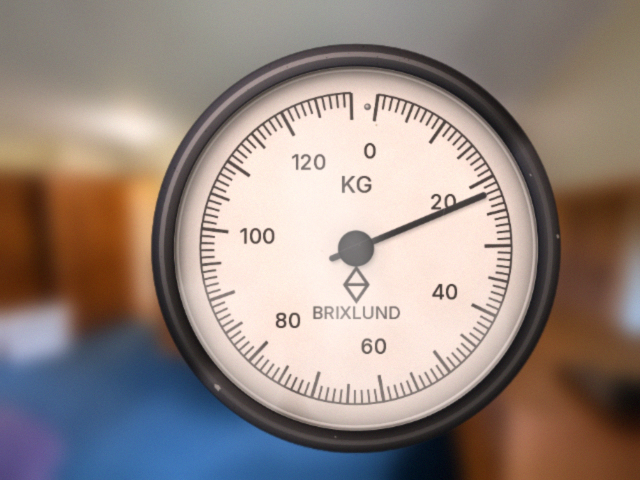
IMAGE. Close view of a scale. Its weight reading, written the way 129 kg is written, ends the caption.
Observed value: 22 kg
